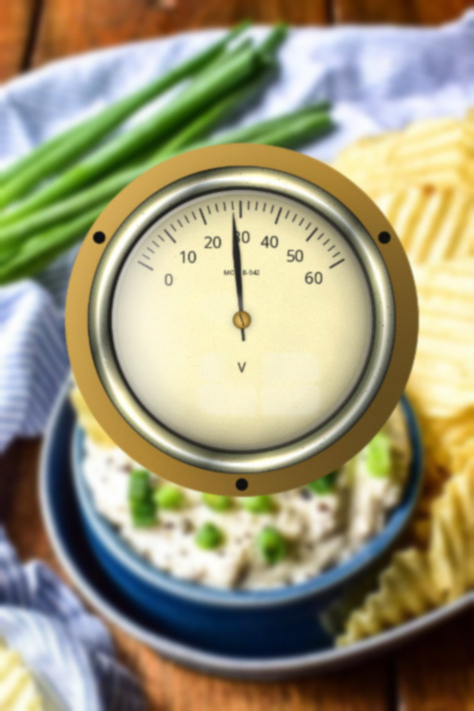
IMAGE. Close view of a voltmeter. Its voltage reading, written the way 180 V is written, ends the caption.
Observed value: 28 V
